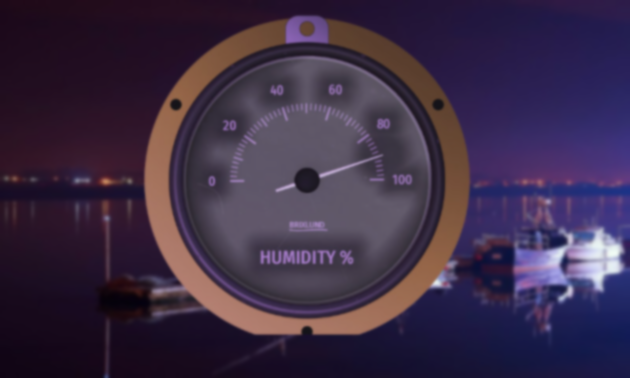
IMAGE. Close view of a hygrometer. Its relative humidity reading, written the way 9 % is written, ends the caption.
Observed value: 90 %
